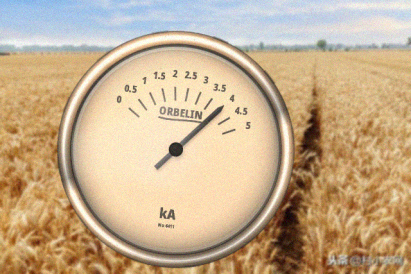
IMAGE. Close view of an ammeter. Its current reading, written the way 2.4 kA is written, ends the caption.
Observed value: 4 kA
